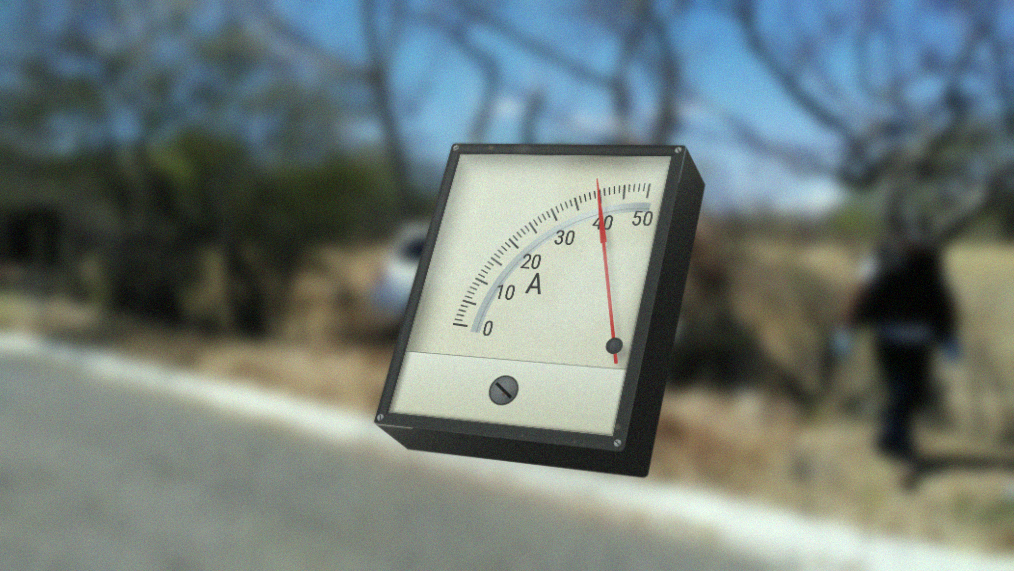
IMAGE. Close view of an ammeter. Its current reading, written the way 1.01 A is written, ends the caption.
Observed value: 40 A
